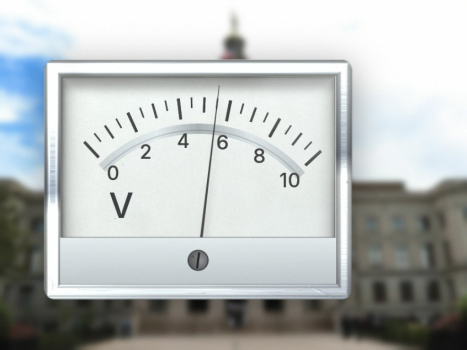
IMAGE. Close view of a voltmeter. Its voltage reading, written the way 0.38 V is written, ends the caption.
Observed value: 5.5 V
